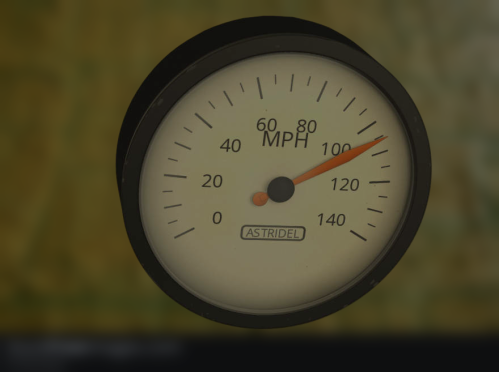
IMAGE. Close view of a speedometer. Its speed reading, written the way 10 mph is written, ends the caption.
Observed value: 105 mph
